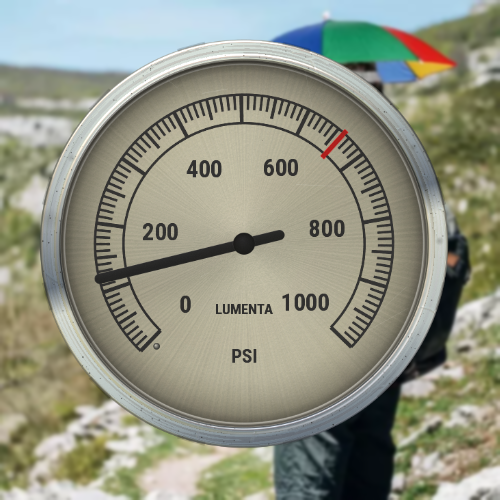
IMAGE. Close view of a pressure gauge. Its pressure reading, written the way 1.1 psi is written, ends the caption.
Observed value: 120 psi
